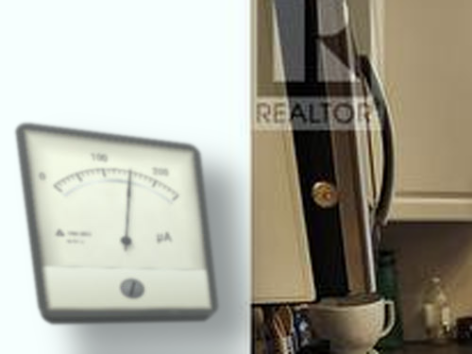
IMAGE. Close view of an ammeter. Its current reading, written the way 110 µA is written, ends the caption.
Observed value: 150 µA
